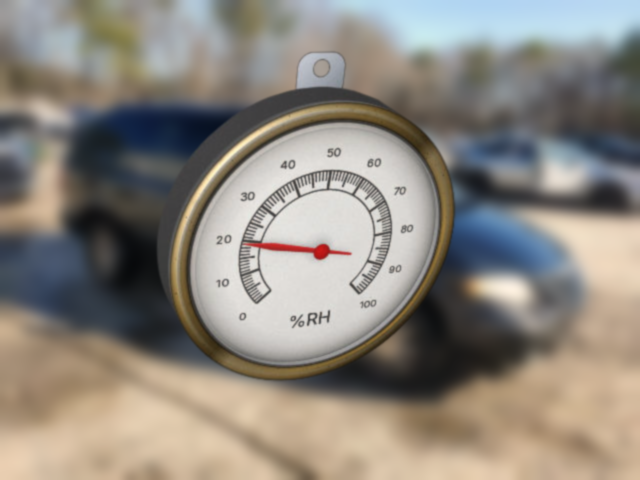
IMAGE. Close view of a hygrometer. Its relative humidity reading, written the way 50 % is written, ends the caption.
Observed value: 20 %
